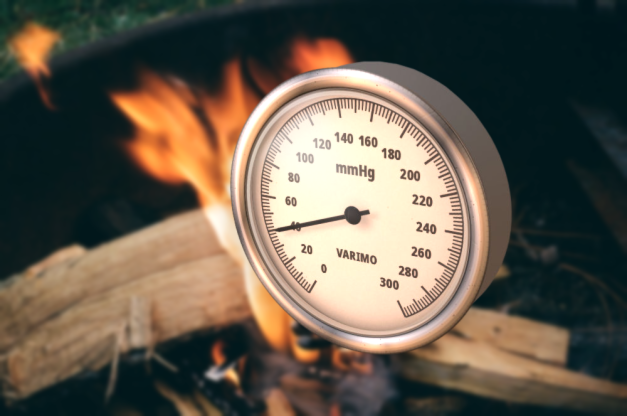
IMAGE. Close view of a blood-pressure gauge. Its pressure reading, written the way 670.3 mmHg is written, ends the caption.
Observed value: 40 mmHg
